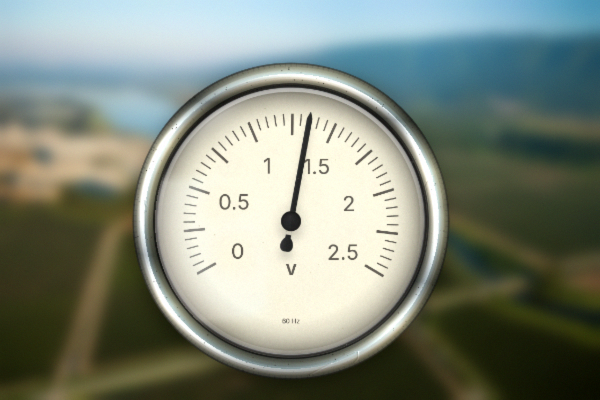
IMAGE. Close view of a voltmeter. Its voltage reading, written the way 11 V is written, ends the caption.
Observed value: 1.35 V
